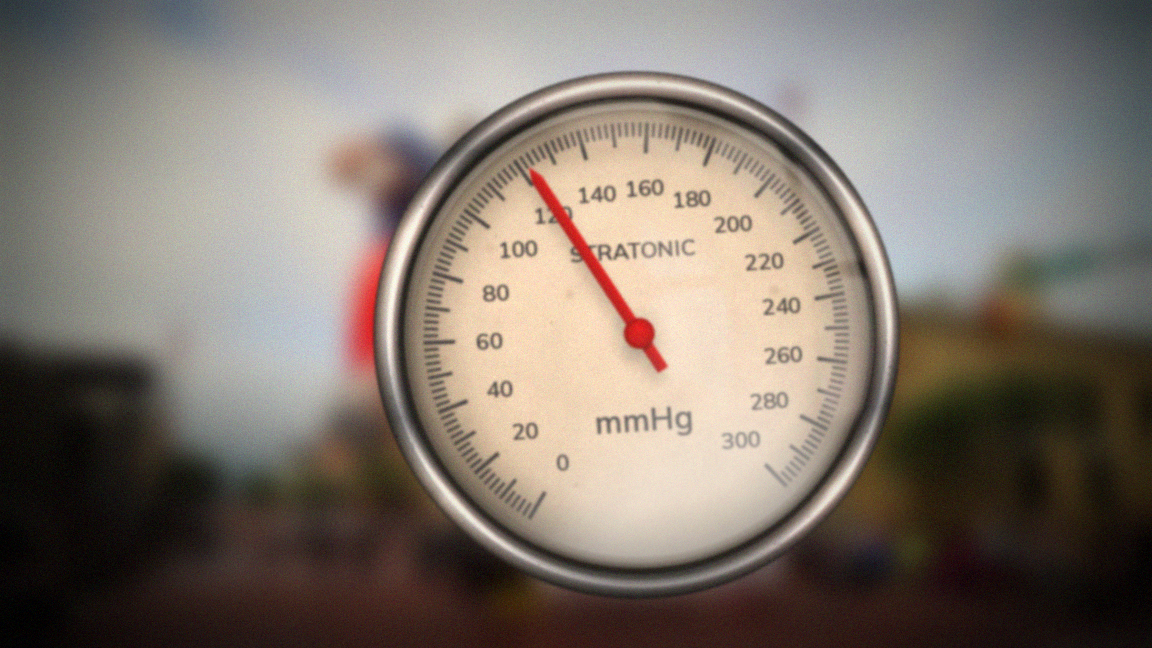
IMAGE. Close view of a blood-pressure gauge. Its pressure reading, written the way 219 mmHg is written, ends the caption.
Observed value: 122 mmHg
